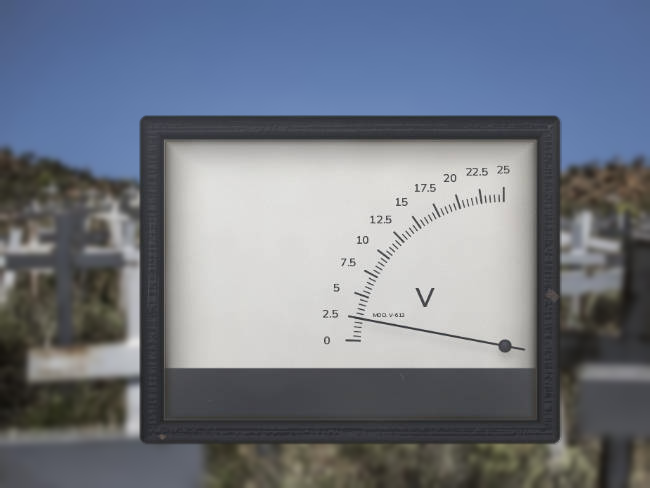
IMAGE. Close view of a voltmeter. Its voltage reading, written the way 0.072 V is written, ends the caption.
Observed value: 2.5 V
